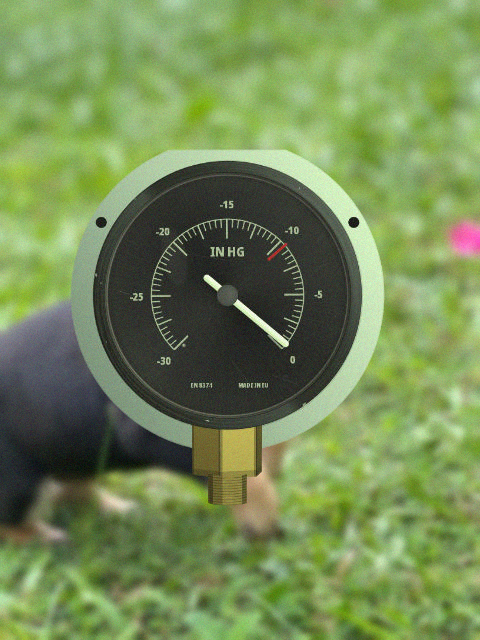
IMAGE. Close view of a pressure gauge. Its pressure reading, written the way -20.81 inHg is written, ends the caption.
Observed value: -0.5 inHg
